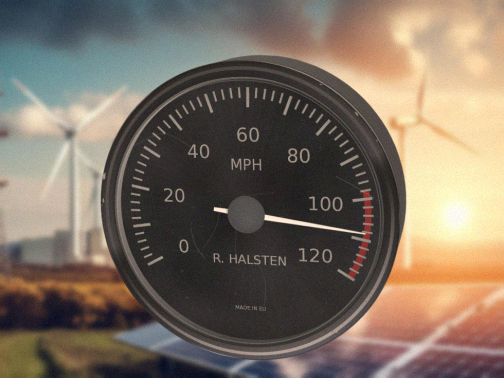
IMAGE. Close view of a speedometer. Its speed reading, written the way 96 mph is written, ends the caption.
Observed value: 108 mph
